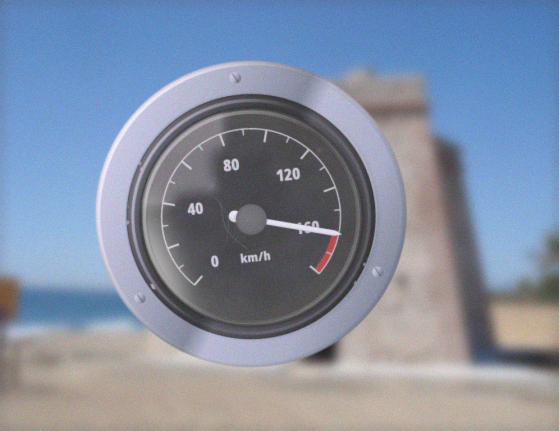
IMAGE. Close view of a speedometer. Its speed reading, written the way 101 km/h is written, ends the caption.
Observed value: 160 km/h
